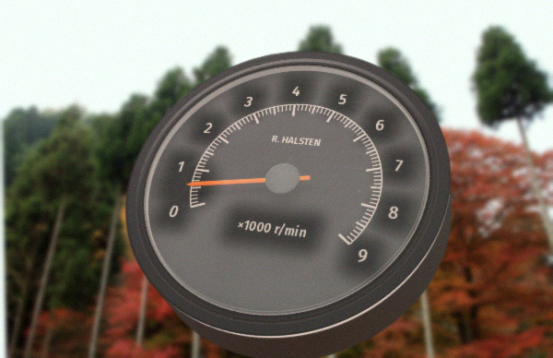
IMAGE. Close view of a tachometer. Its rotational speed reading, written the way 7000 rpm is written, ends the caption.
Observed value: 500 rpm
